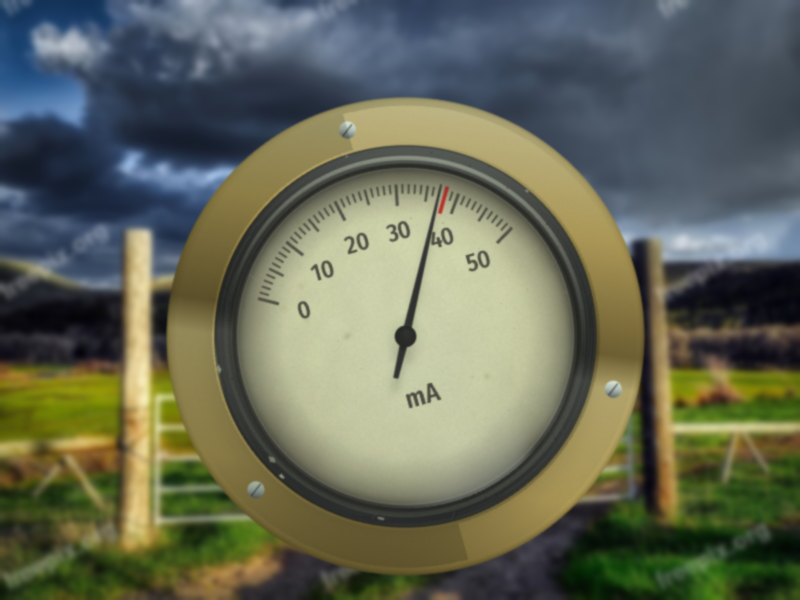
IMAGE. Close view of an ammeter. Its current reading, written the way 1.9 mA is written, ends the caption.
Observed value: 37 mA
